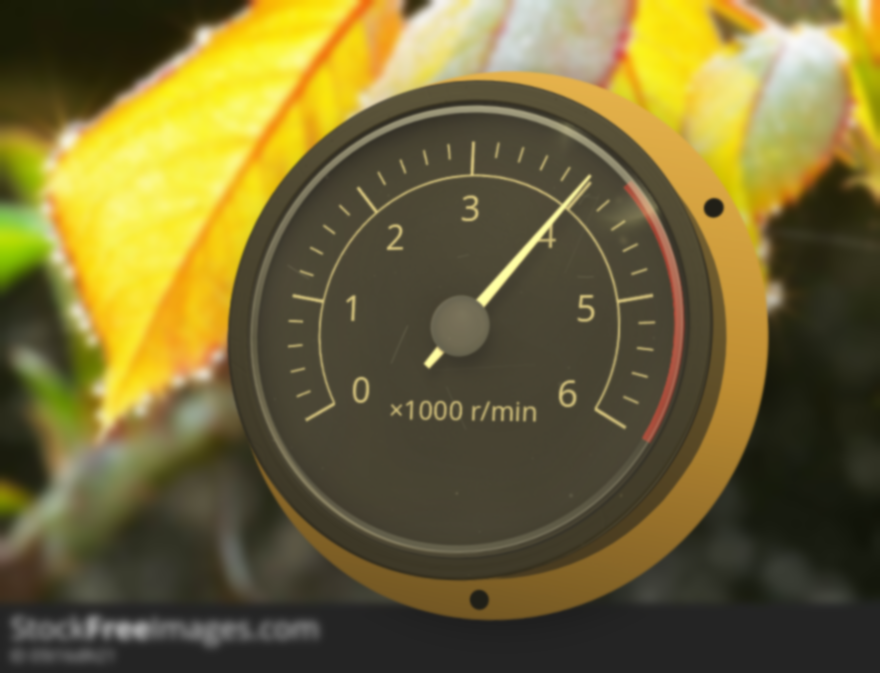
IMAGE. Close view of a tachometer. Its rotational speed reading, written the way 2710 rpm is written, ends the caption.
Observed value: 4000 rpm
